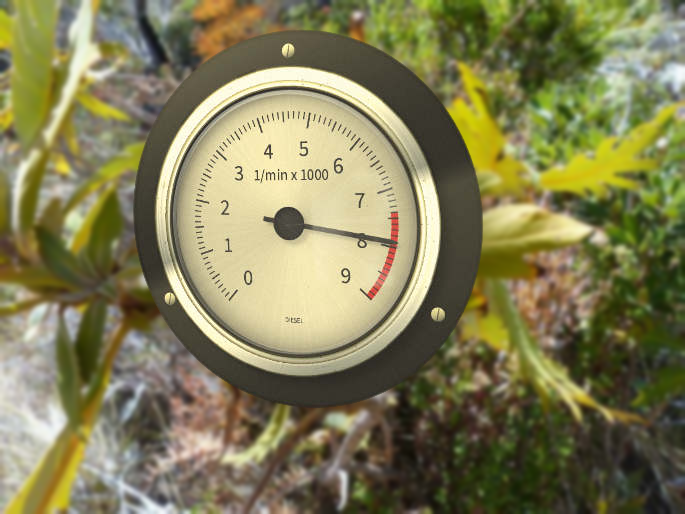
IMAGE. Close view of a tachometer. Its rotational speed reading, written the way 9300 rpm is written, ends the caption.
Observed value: 7900 rpm
